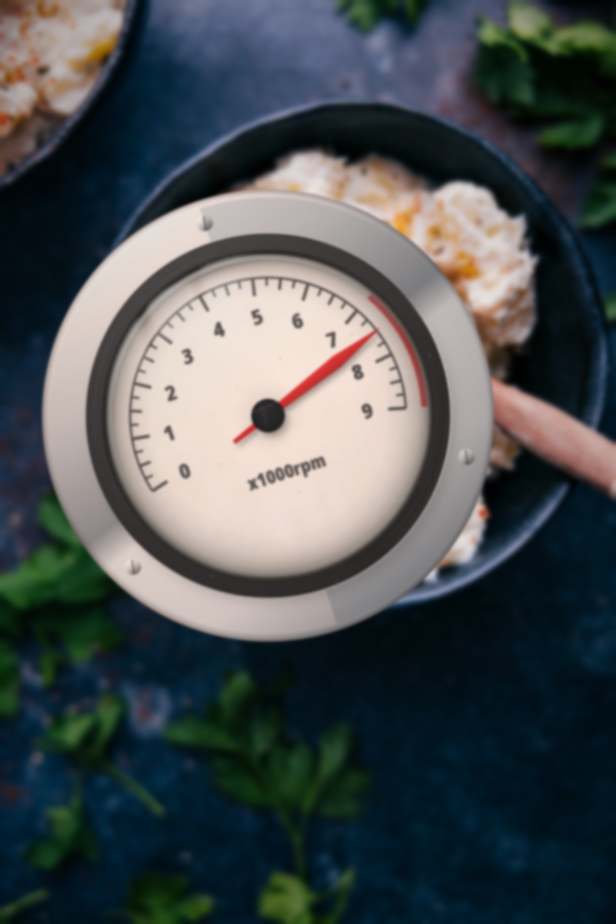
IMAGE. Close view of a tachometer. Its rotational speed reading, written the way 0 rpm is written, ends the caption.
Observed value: 7500 rpm
